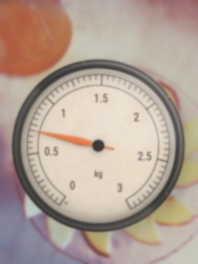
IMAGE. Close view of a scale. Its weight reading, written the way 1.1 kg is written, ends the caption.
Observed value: 0.7 kg
